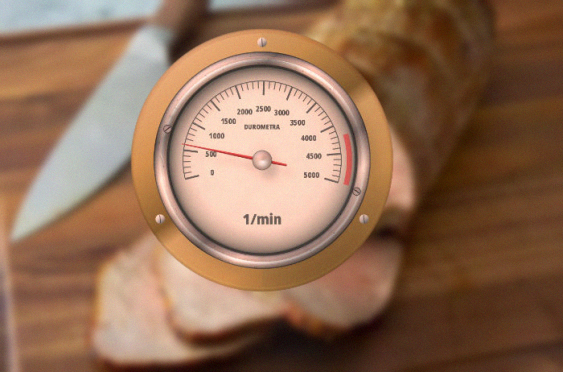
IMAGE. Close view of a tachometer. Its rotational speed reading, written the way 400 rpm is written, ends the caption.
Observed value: 600 rpm
